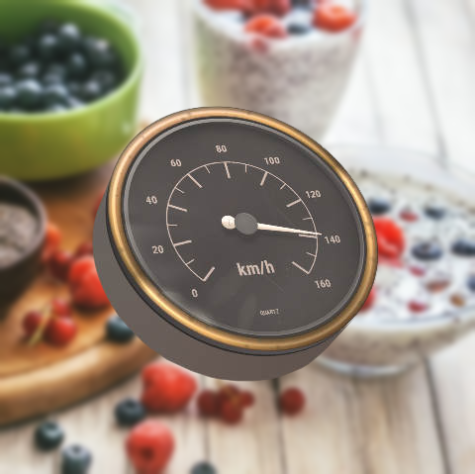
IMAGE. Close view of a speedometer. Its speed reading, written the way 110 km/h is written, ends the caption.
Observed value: 140 km/h
